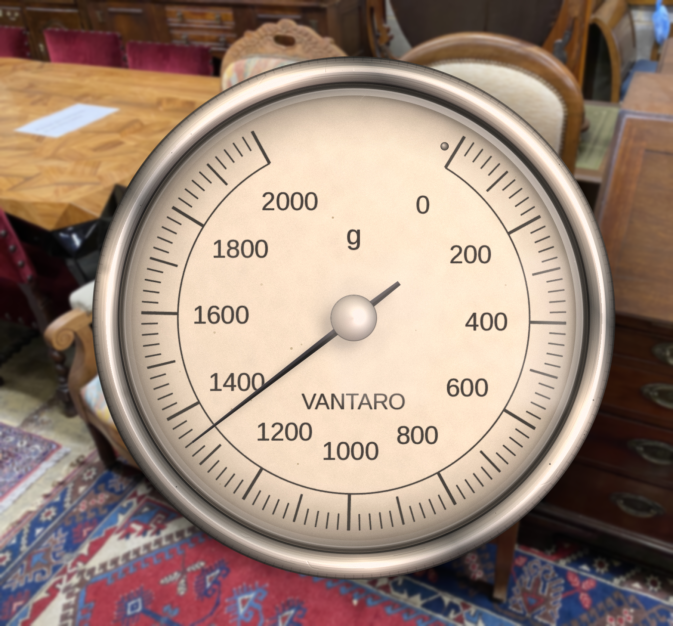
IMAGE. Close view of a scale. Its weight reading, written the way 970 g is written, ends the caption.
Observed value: 1340 g
